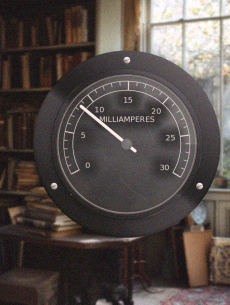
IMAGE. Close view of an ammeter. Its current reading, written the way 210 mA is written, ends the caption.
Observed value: 8.5 mA
